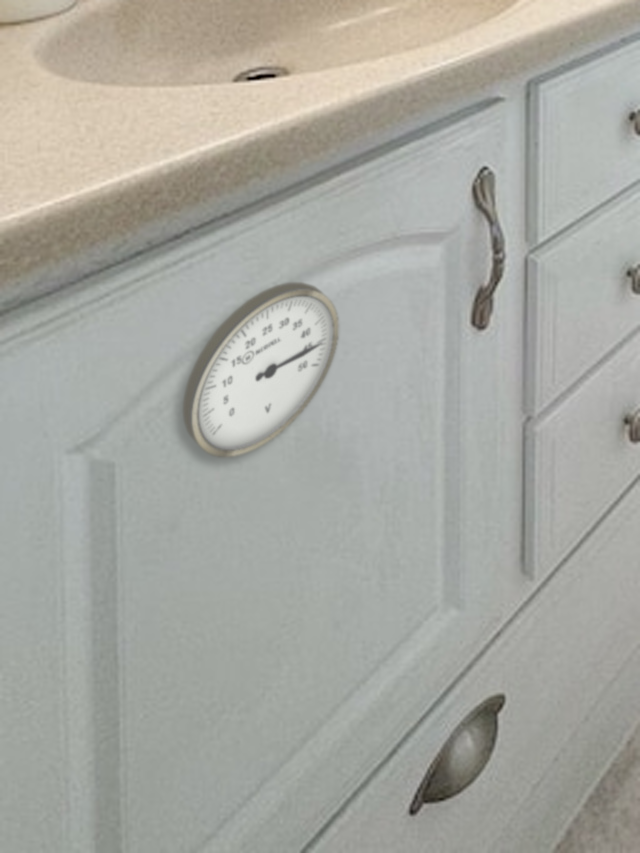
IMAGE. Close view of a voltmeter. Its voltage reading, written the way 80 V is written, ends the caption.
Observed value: 45 V
